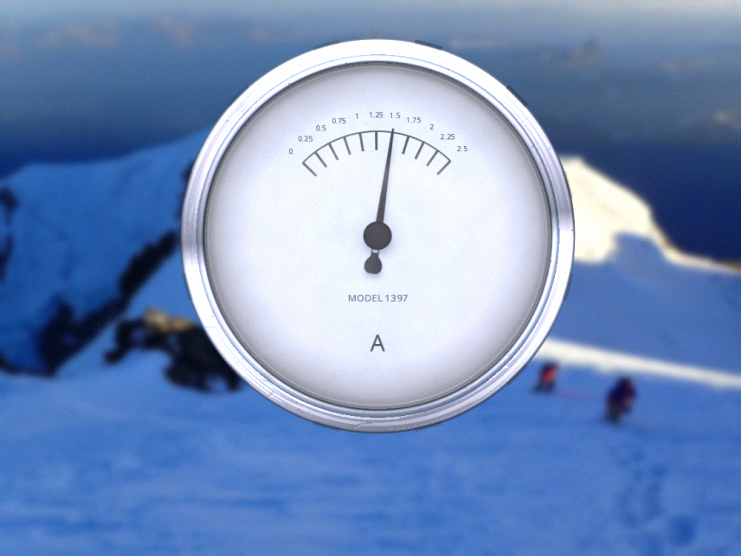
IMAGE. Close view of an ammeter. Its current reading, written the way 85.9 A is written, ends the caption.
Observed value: 1.5 A
